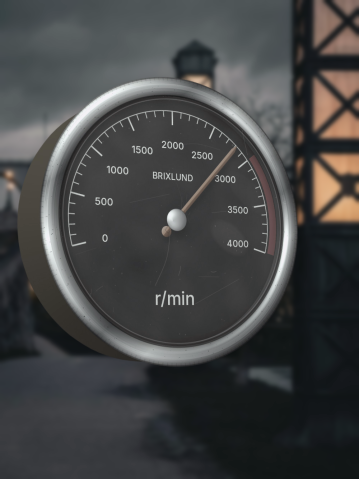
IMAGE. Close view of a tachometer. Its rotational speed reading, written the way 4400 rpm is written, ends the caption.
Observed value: 2800 rpm
